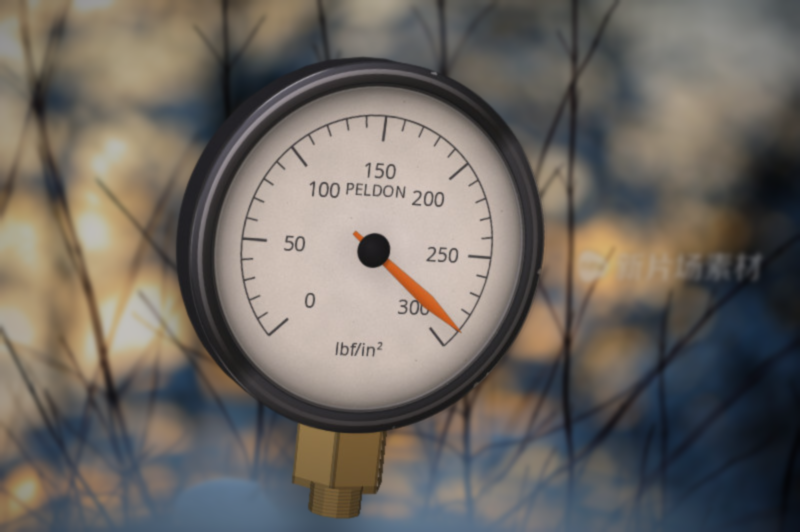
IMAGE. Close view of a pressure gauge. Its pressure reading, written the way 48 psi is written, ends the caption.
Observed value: 290 psi
